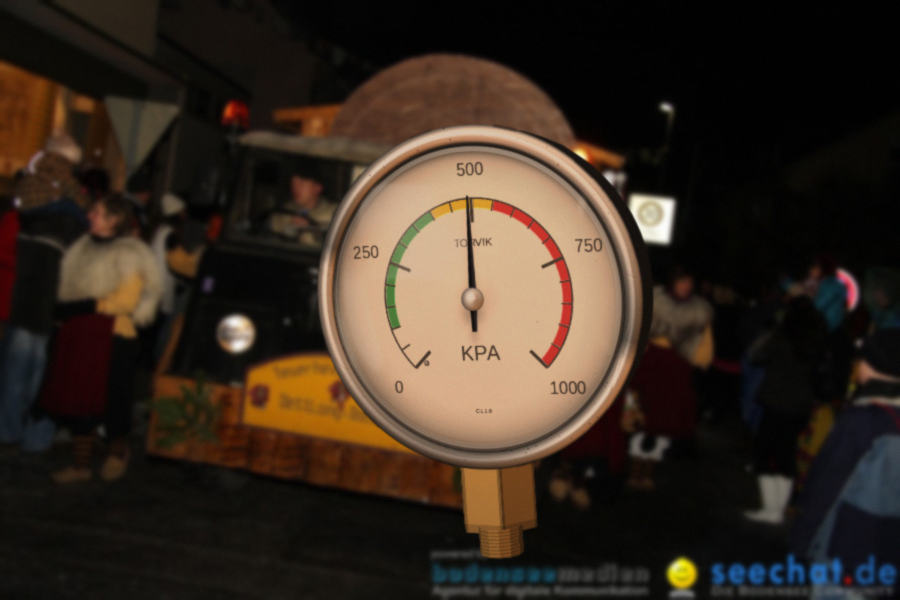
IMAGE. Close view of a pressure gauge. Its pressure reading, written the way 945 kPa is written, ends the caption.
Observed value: 500 kPa
